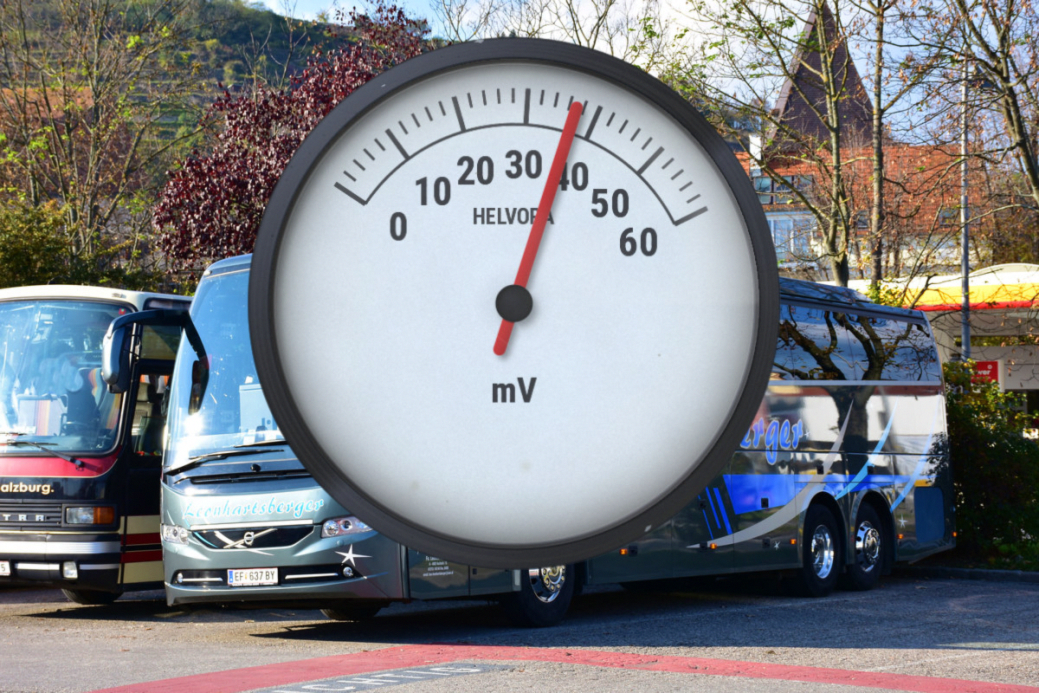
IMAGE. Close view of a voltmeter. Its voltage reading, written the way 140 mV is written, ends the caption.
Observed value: 37 mV
